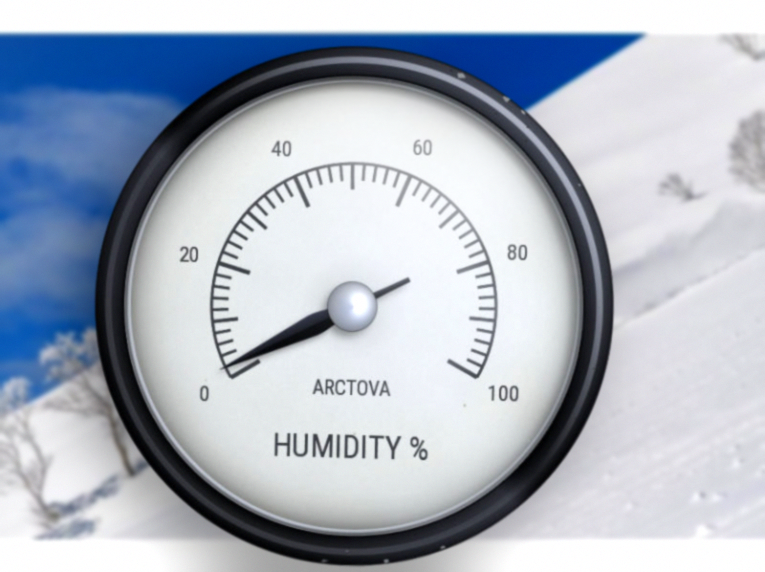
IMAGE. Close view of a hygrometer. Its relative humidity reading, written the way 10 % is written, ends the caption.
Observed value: 2 %
